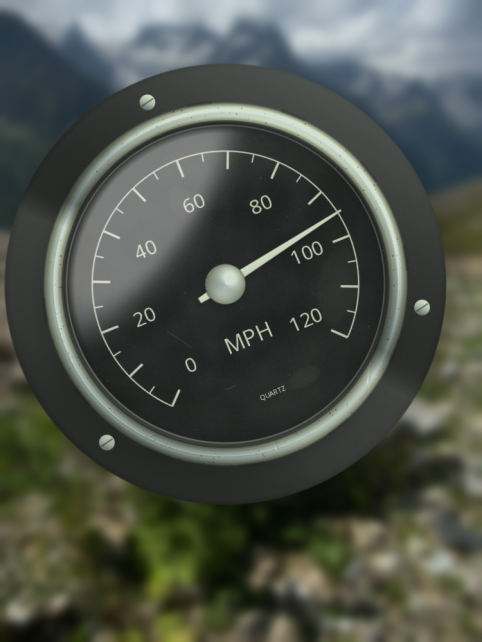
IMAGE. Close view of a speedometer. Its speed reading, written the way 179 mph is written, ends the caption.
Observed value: 95 mph
